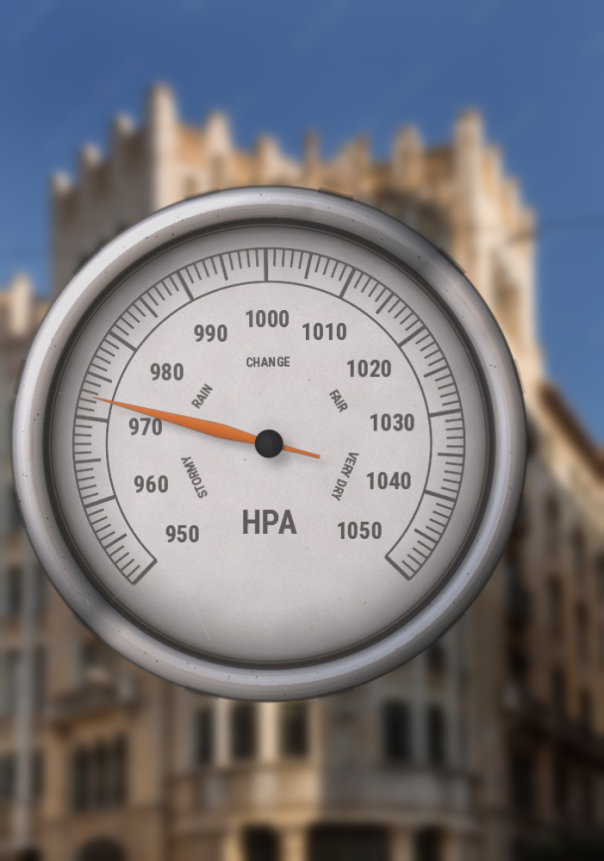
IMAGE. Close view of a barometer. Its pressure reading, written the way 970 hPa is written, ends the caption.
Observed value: 972.5 hPa
